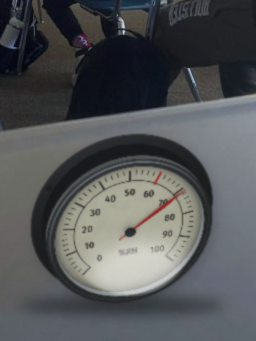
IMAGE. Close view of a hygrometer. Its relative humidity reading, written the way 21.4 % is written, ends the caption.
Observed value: 70 %
